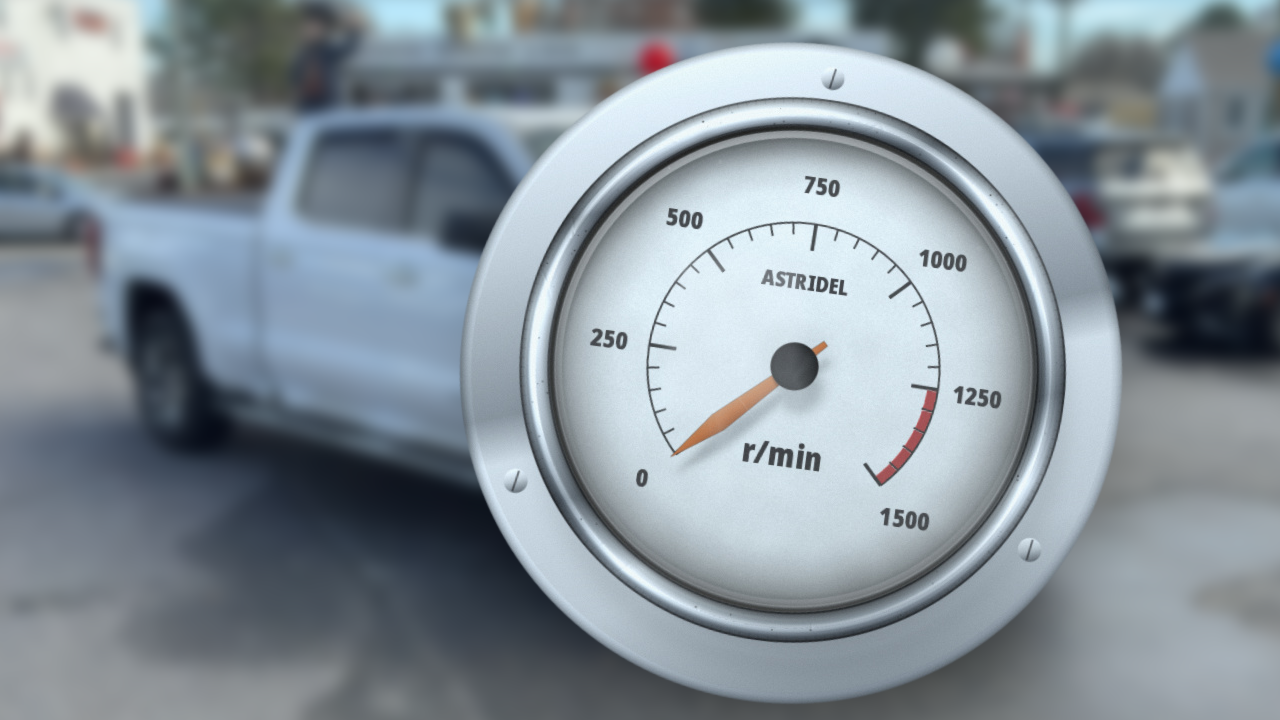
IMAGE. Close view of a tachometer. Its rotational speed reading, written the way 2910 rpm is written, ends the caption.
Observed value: 0 rpm
